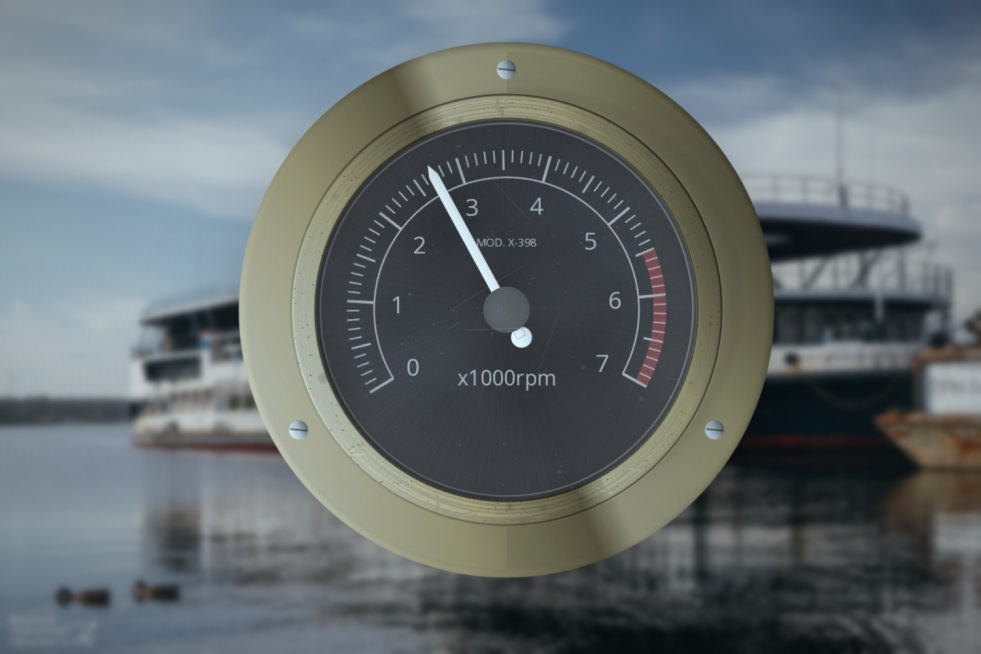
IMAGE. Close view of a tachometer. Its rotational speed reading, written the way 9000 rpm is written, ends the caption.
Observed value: 2700 rpm
